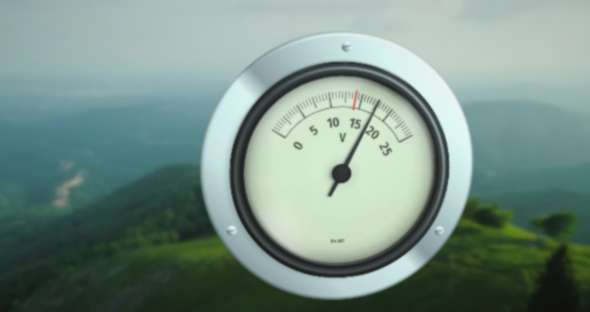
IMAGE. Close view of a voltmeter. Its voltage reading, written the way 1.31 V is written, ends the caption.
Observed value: 17.5 V
